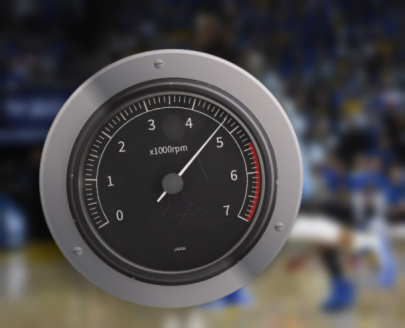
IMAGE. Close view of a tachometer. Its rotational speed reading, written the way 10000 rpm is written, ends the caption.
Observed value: 4700 rpm
